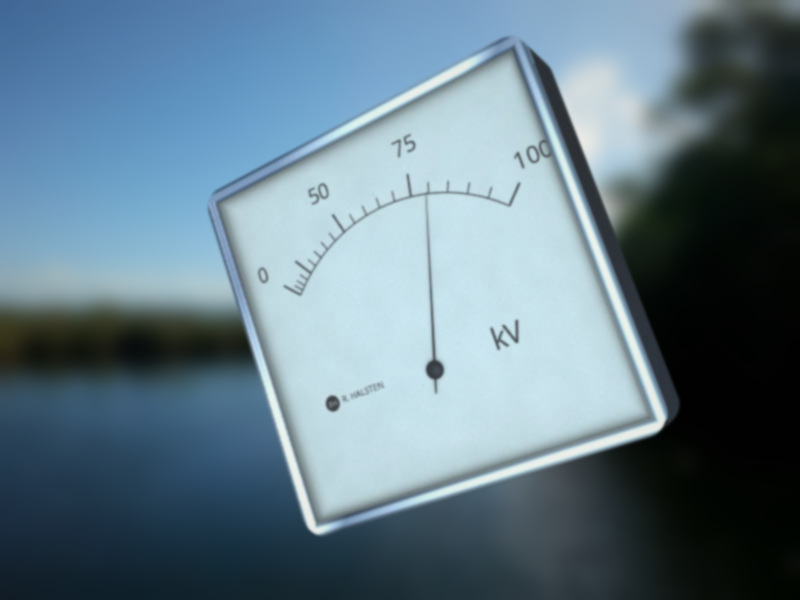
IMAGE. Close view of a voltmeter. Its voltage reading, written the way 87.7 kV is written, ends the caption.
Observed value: 80 kV
